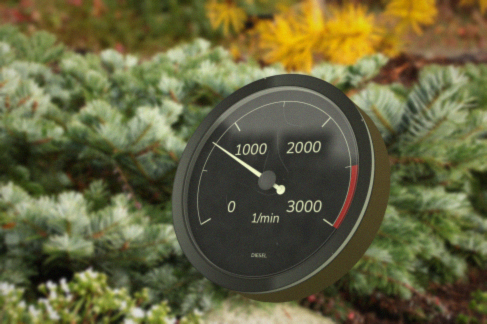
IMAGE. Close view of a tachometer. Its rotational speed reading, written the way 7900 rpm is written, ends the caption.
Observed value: 750 rpm
